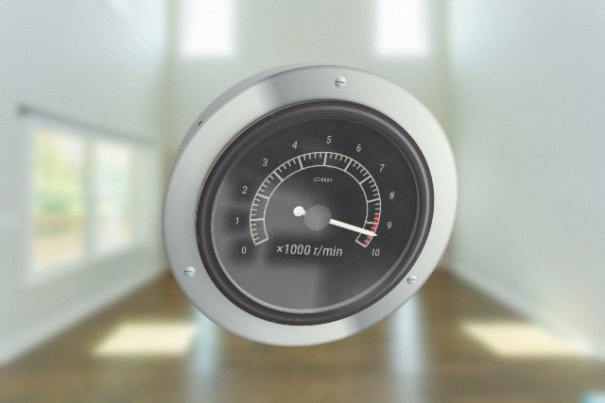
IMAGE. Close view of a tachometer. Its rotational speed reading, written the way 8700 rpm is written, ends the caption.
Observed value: 9400 rpm
